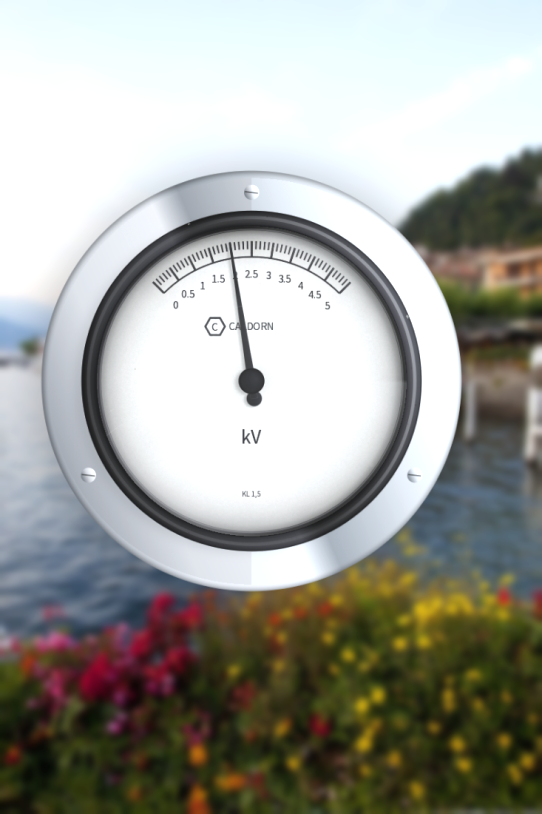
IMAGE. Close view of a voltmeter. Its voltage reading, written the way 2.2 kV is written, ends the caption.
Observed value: 2 kV
